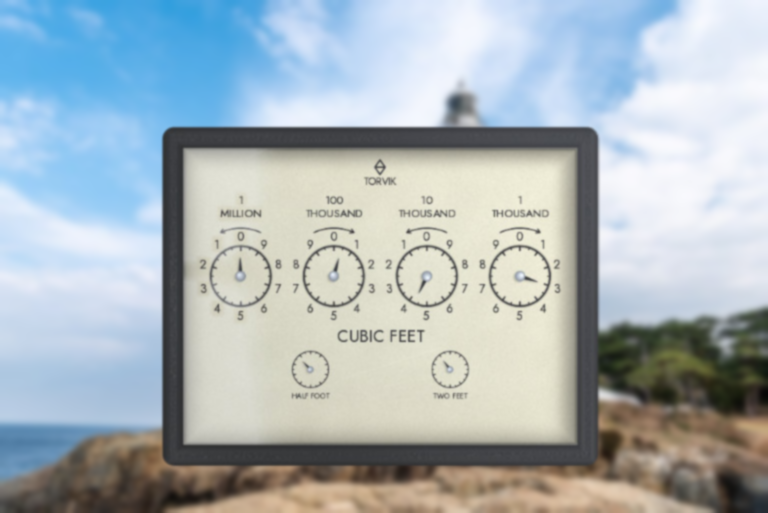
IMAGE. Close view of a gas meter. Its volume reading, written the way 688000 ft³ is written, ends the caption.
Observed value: 4300 ft³
